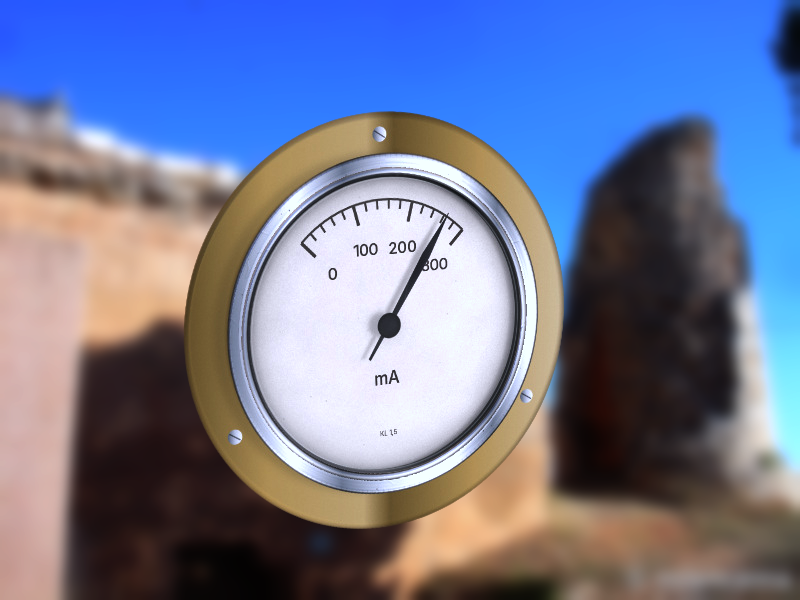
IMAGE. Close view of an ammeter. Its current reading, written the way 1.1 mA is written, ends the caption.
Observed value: 260 mA
